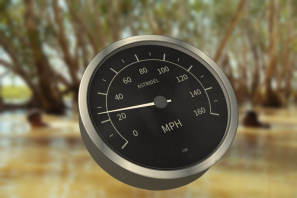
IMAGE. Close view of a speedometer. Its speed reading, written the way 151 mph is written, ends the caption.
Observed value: 25 mph
